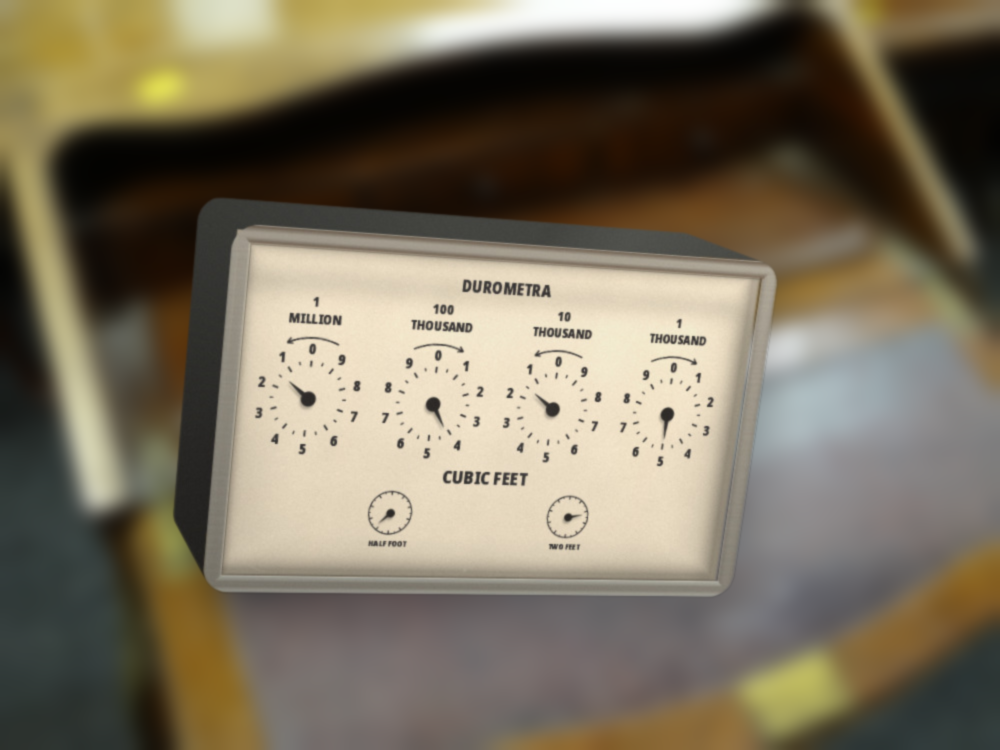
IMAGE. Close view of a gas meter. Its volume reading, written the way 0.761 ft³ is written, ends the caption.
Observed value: 141500 ft³
